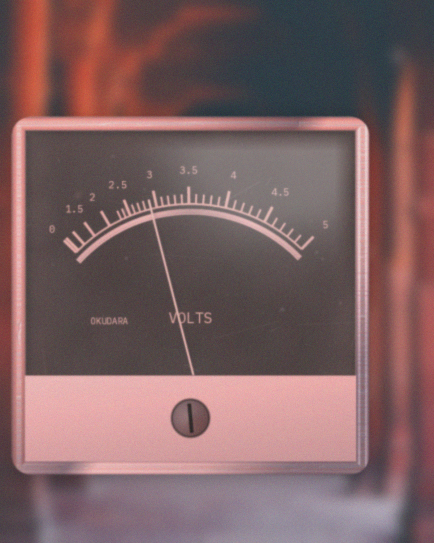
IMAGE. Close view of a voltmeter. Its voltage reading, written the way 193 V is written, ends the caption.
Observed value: 2.9 V
